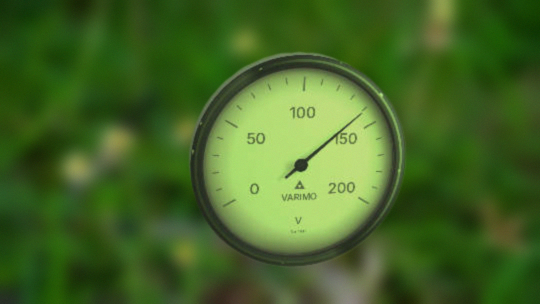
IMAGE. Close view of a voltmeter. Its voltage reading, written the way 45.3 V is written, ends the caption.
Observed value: 140 V
